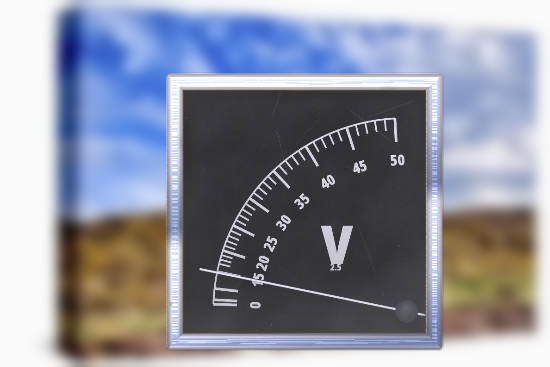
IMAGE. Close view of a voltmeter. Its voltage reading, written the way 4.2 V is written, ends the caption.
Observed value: 15 V
